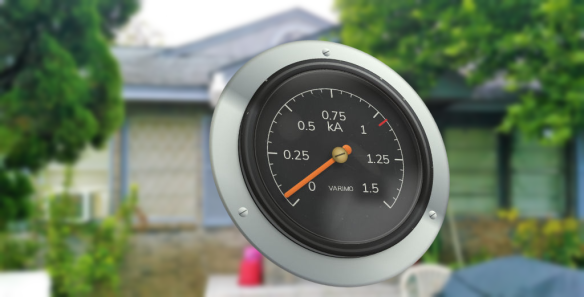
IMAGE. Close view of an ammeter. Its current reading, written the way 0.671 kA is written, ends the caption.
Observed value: 0.05 kA
